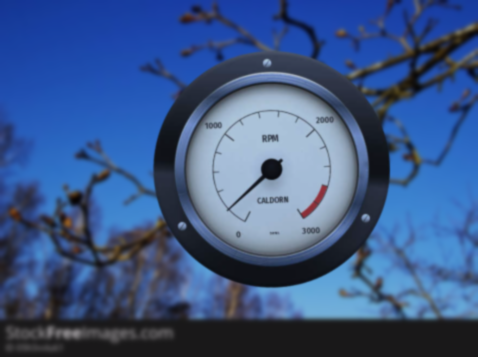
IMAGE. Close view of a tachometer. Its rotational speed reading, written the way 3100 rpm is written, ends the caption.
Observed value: 200 rpm
